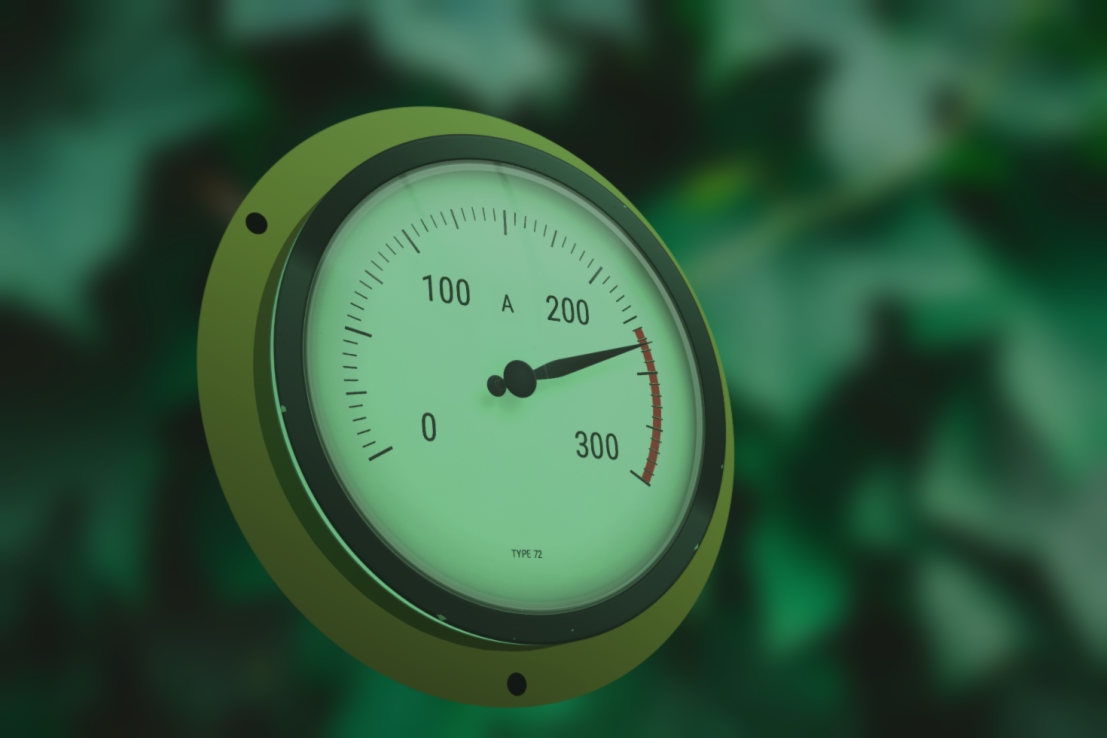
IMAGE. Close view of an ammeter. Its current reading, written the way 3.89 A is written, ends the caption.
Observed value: 237.5 A
